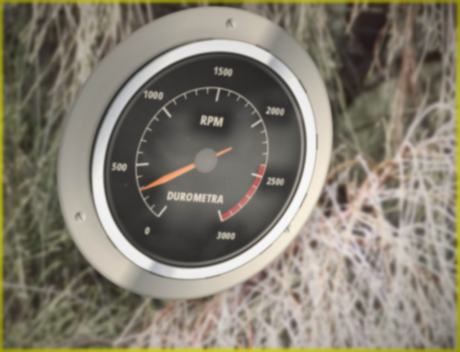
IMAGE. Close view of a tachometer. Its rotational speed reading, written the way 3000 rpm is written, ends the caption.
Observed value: 300 rpm
